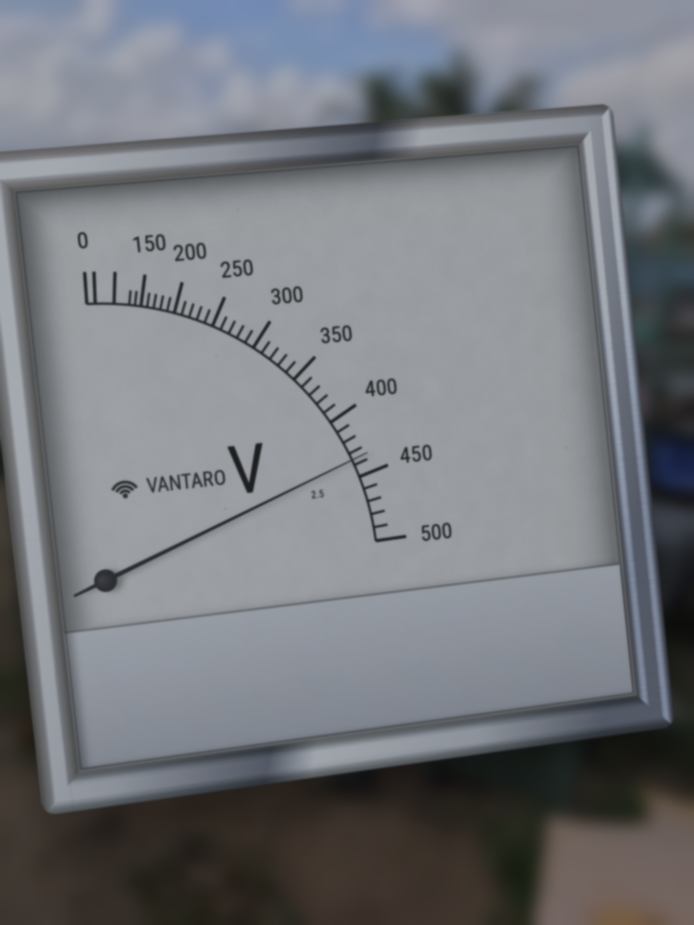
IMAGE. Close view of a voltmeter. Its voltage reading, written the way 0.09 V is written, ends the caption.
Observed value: 435 V
